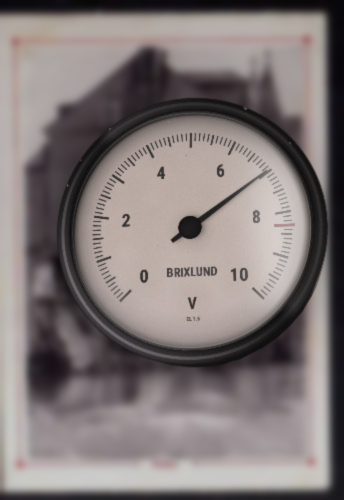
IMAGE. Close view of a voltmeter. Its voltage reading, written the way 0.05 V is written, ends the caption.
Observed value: 7 V
